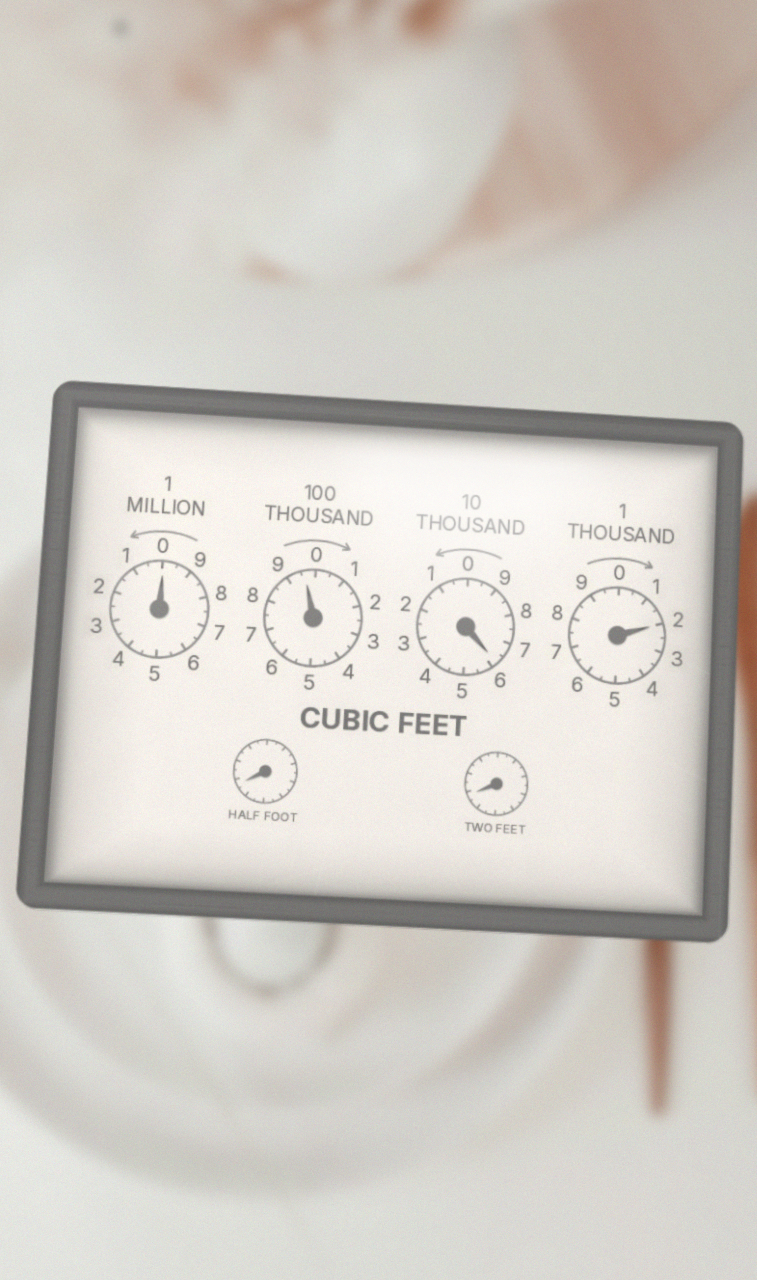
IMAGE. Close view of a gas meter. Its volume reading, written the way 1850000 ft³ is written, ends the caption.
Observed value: 996200 ft³
